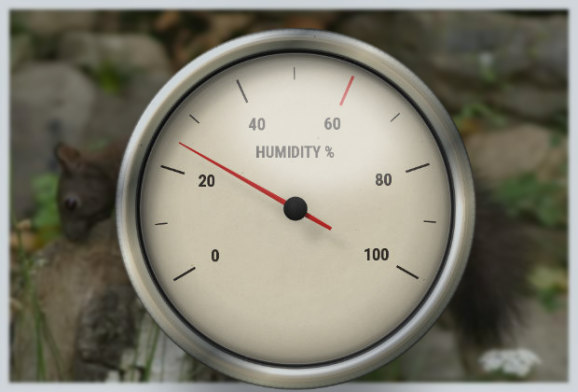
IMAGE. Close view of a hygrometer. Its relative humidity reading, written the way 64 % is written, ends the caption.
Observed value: 25 %
